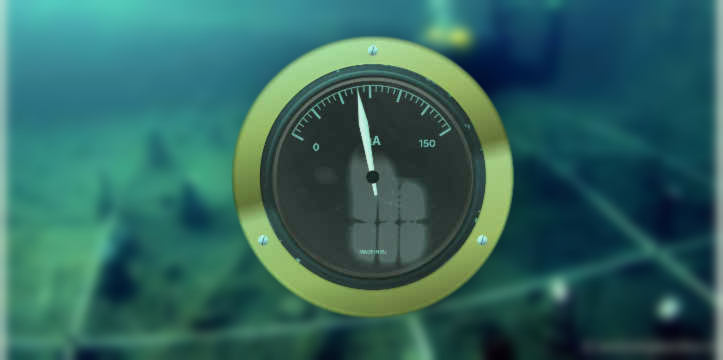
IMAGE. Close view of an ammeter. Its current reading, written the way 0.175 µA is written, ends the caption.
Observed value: 65 µA
